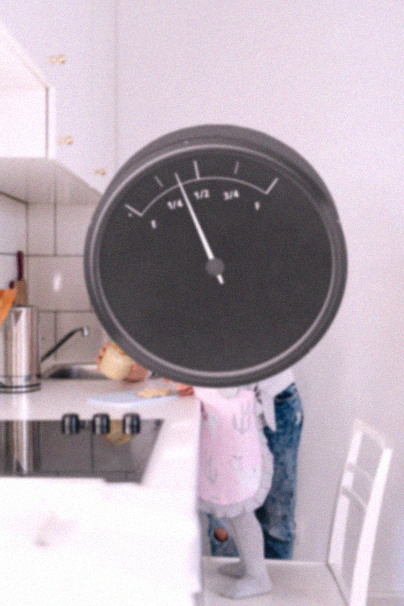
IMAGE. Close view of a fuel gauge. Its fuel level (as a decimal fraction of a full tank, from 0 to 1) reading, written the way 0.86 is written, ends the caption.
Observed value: 0.375
